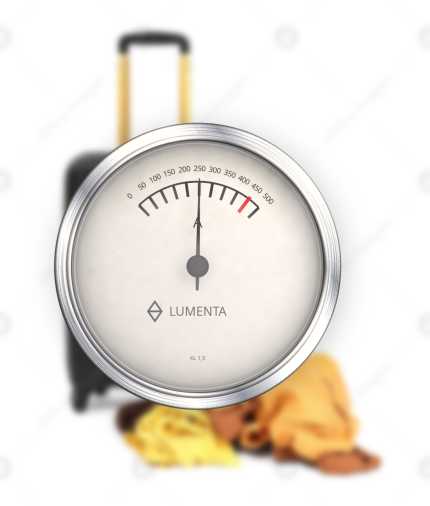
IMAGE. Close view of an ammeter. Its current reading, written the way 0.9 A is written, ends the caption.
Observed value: 250 A
